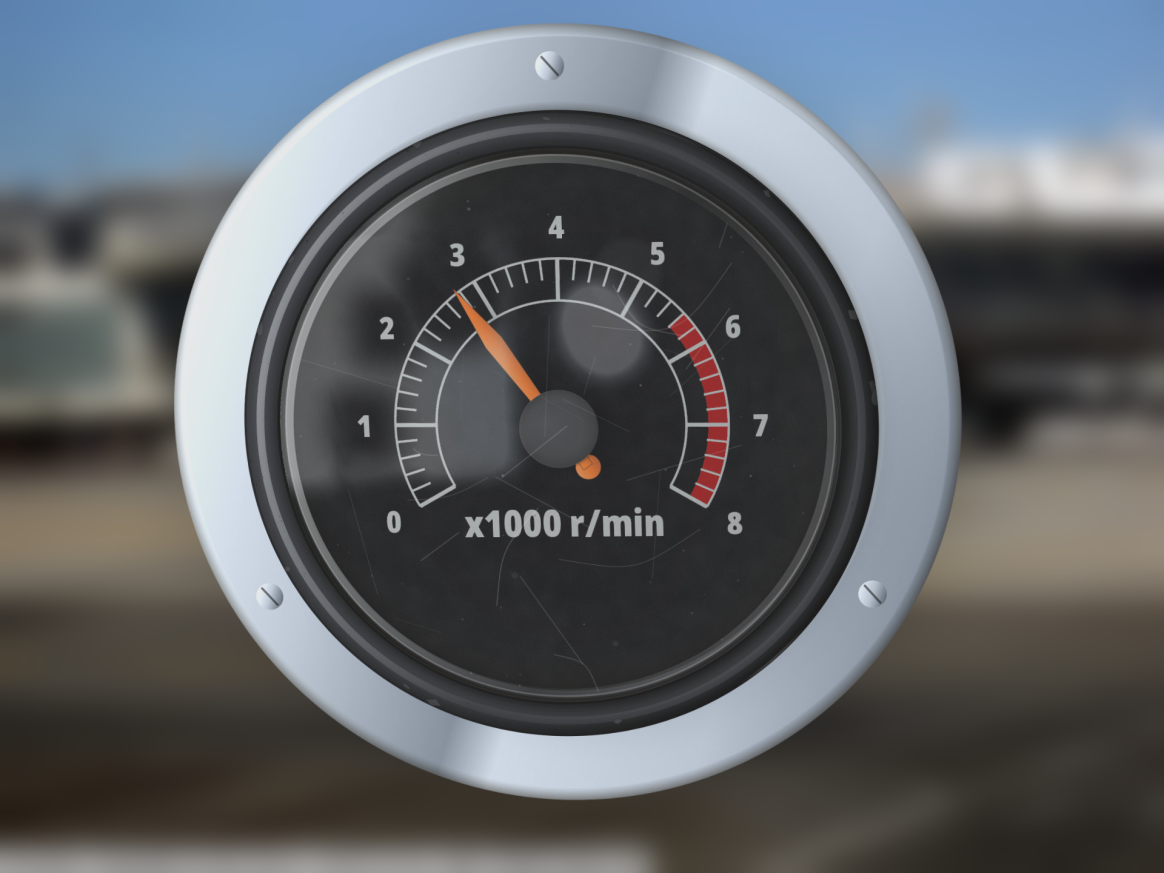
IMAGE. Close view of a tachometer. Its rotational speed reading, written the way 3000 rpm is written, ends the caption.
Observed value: 2800 rpm
